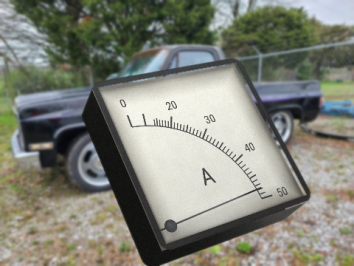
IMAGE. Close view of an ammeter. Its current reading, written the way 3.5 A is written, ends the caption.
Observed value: 48 A
